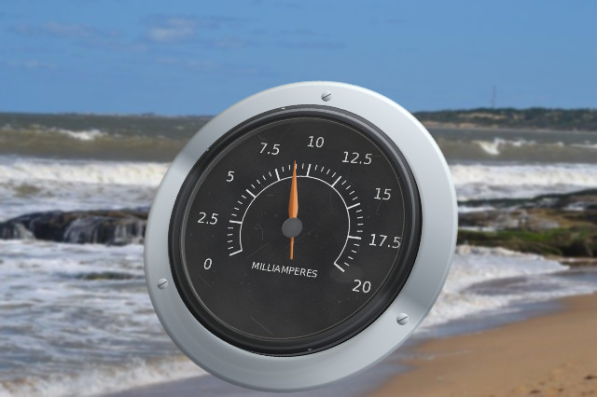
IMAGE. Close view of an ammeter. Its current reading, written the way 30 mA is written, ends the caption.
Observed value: 9 mA
